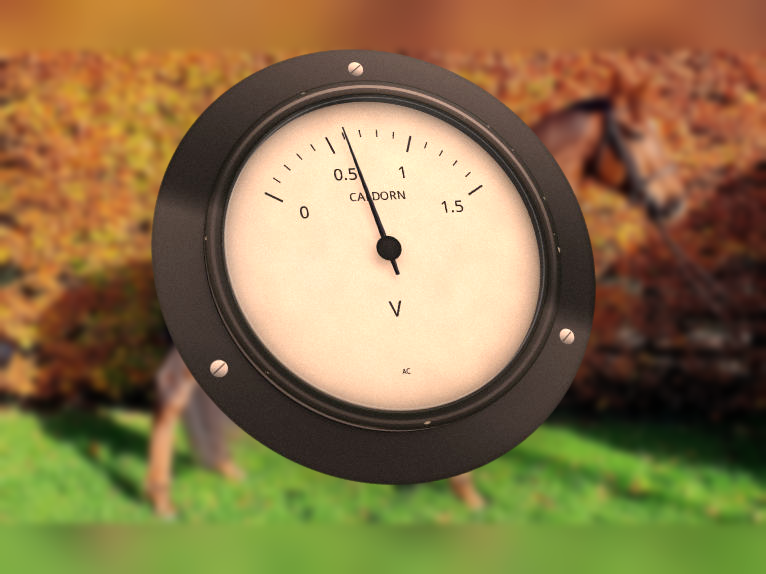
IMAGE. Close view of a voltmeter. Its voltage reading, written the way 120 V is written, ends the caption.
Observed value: 0.6 V
